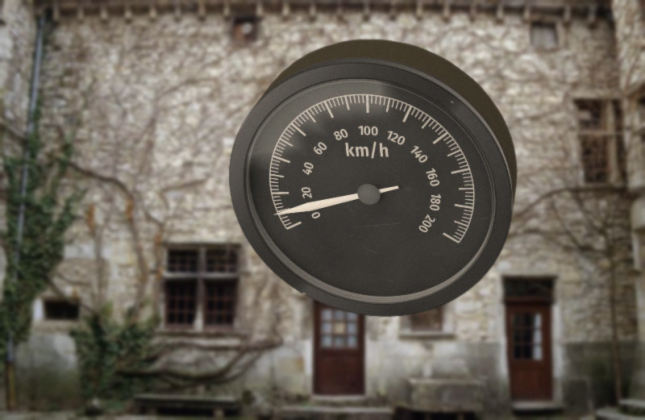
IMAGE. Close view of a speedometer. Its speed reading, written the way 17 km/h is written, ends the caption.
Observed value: 10 km/h
